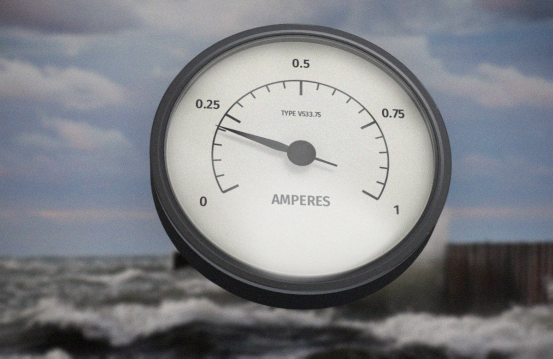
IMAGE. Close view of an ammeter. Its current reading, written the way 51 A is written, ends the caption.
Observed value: 0.2 A
